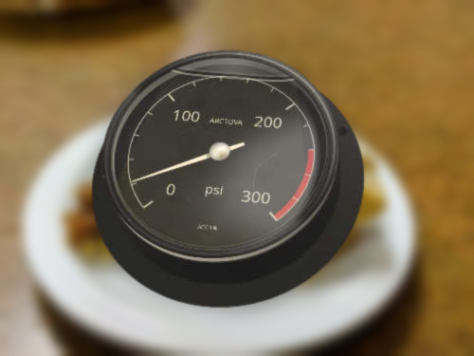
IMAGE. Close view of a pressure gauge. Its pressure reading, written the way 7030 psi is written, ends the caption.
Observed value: 20 psi
